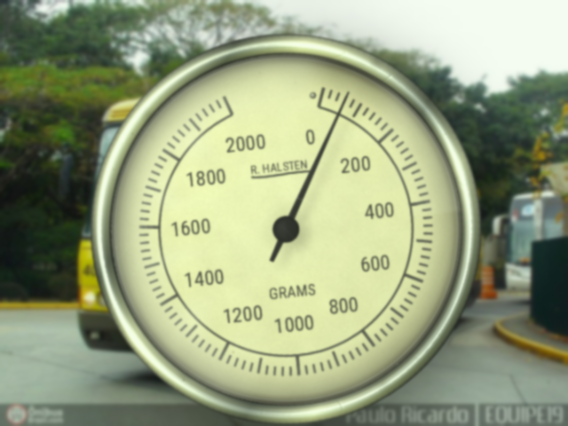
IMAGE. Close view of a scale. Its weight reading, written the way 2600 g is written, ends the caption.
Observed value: 60 g
